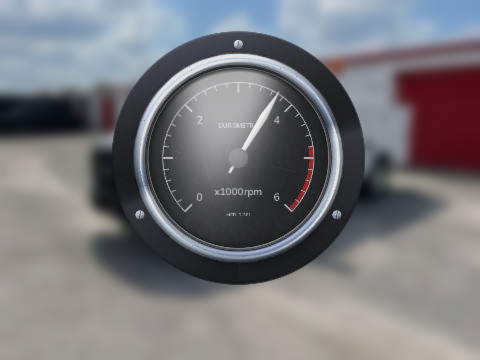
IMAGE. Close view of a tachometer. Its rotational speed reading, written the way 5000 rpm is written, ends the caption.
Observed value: 3700 rpm
